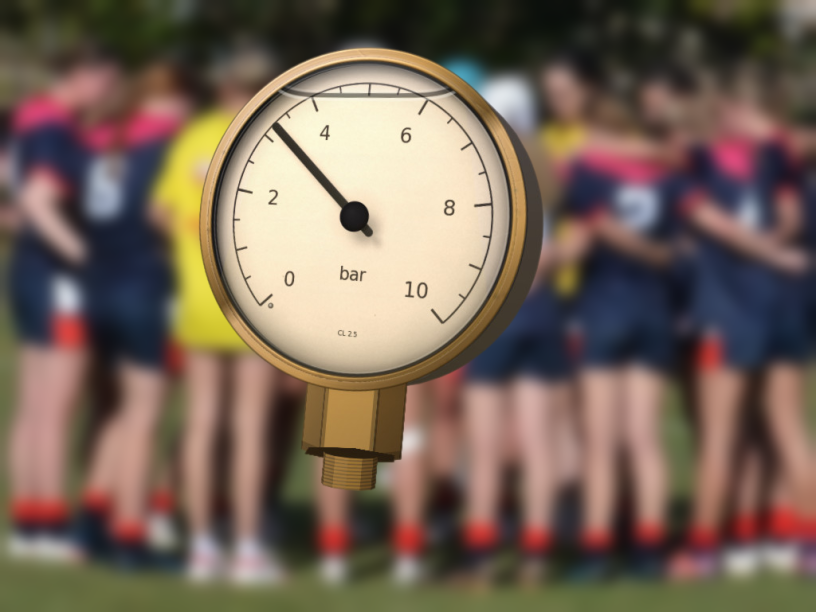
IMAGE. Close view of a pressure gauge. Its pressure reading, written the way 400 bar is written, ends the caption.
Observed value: 3.25 bar
